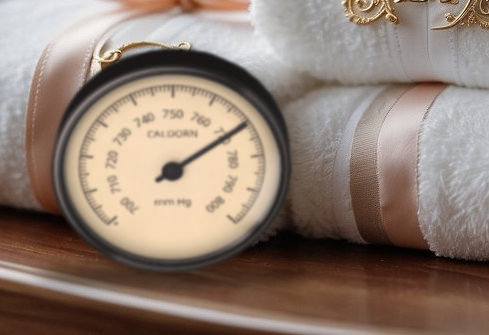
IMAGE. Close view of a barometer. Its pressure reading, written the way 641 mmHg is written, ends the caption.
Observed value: 770 mmHg
